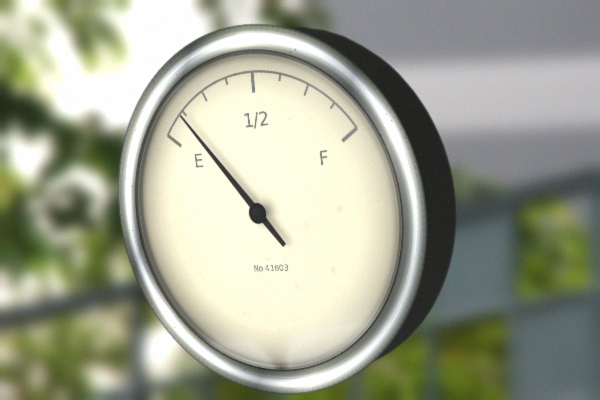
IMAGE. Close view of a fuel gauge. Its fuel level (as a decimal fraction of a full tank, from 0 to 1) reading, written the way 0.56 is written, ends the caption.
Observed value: 0.125
